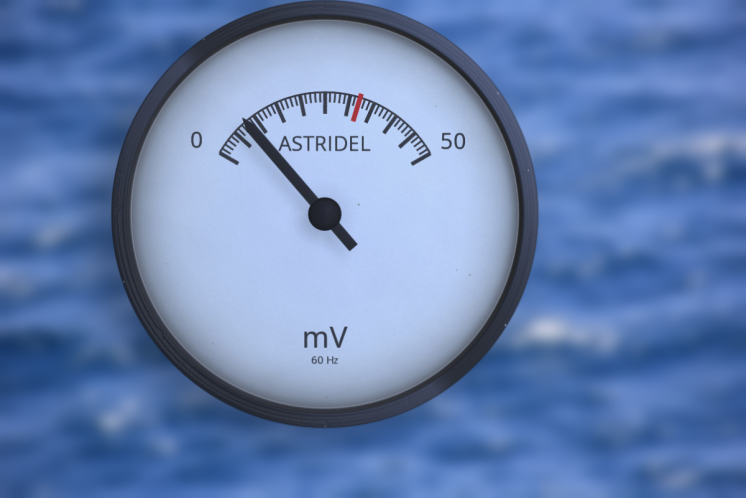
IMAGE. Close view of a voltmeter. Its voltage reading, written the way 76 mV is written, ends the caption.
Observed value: 8 mV
